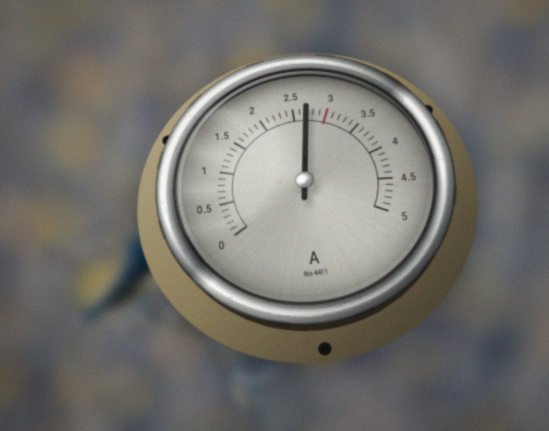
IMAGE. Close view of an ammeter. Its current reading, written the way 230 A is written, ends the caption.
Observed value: 2.7 A
